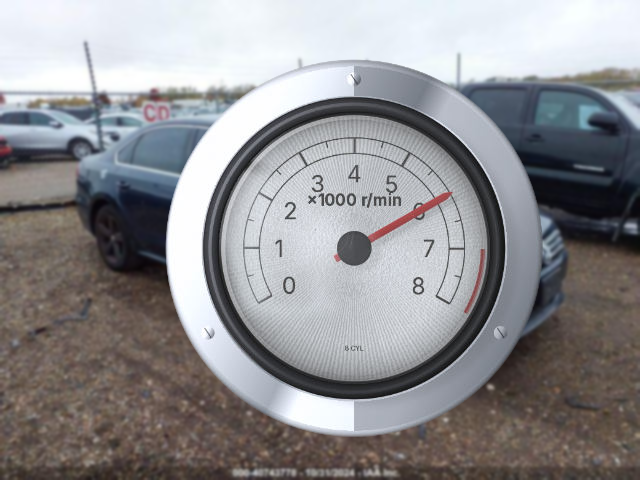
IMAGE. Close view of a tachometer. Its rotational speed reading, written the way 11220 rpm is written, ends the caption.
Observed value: 6000 rpm
